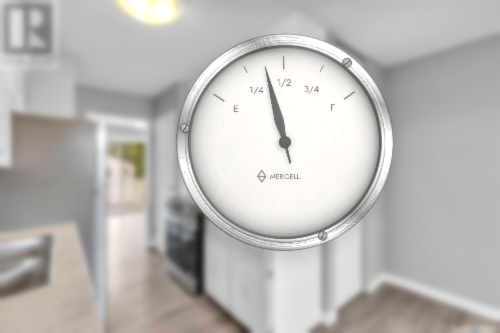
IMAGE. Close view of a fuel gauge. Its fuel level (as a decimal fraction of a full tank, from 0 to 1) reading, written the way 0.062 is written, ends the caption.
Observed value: 0.375
